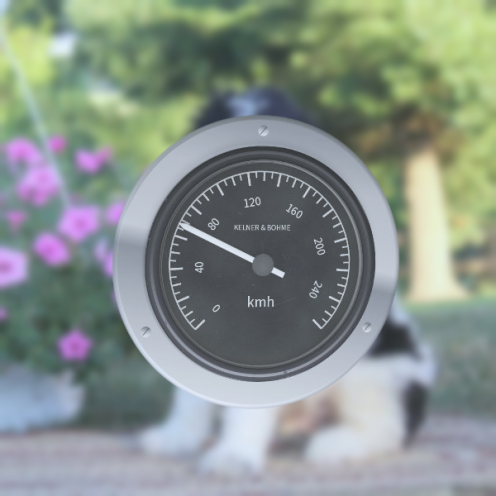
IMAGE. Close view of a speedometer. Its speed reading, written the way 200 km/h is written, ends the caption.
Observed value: 67.5 km/h
